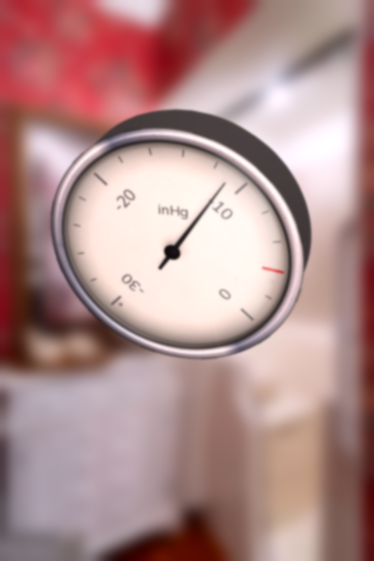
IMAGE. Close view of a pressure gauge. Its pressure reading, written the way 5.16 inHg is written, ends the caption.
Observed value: -11 inHg
